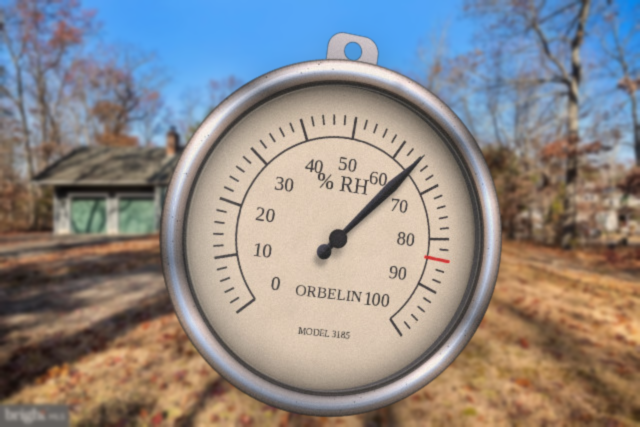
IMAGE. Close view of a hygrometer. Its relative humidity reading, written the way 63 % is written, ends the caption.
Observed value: 64 %
